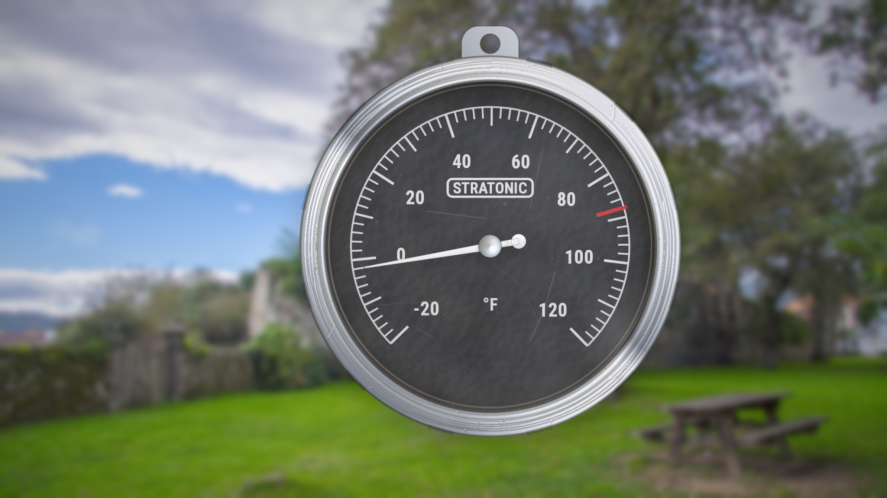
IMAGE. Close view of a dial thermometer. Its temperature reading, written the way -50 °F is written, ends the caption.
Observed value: -2 °F
